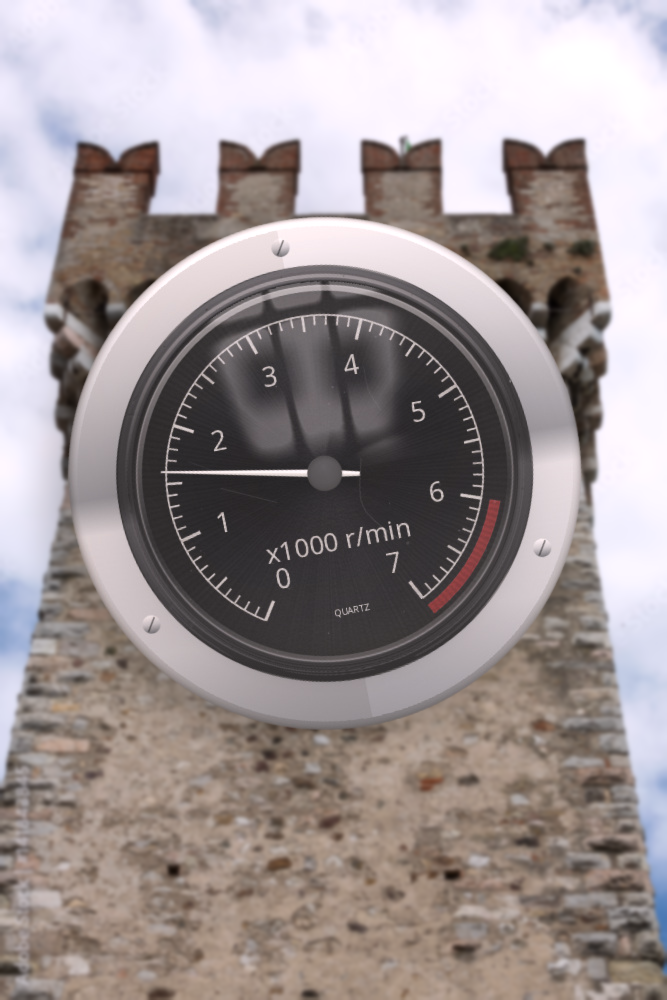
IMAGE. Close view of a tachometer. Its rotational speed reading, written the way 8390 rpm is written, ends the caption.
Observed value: 1600 rpm
